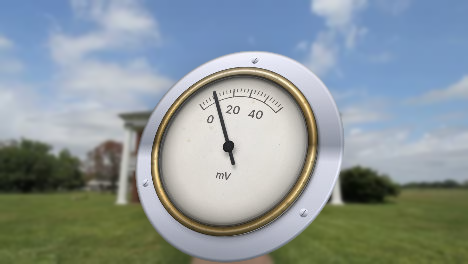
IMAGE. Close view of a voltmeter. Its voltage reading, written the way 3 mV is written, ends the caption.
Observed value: 10 mV
